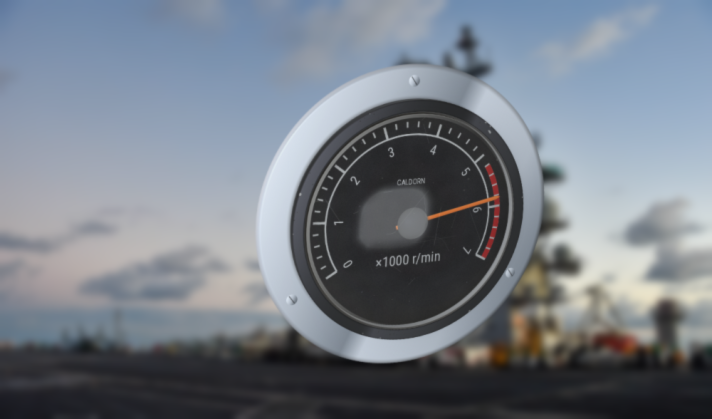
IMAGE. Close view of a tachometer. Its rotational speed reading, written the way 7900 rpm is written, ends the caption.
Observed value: 5800 rpm
